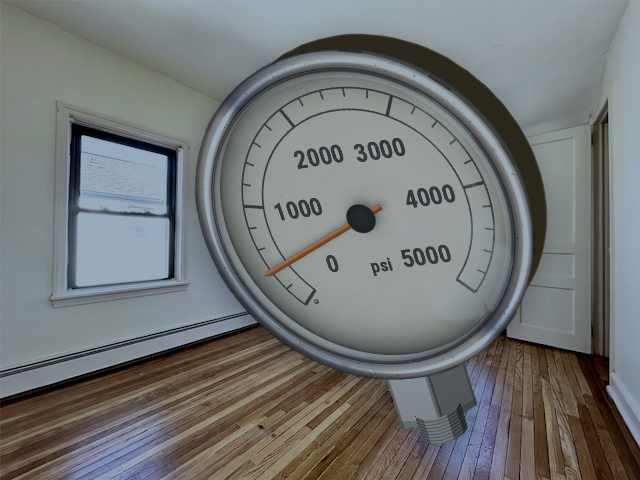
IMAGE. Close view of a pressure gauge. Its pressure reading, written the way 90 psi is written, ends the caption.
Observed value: 400 psi
